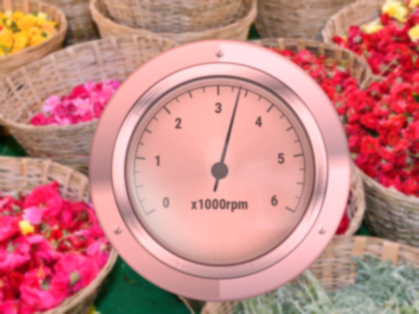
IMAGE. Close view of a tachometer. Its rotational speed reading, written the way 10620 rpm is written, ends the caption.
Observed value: 3375 rpm
